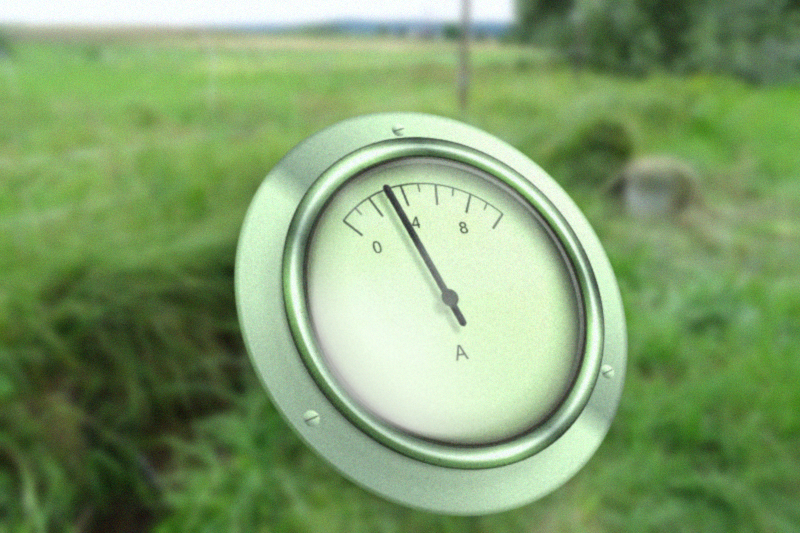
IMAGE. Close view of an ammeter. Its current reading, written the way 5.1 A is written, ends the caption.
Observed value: 3 A
